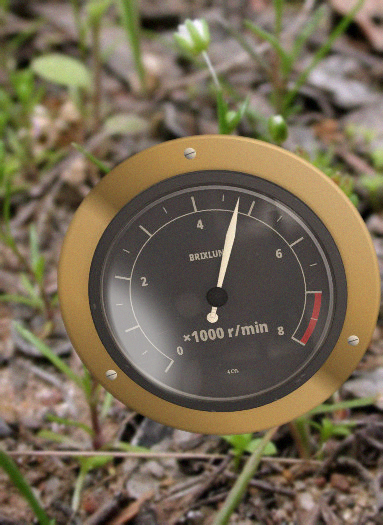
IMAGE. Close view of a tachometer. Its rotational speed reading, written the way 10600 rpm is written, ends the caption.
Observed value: 4750 rpm
